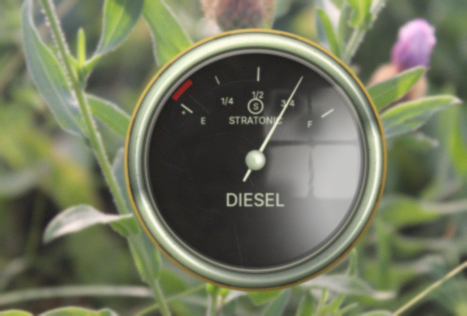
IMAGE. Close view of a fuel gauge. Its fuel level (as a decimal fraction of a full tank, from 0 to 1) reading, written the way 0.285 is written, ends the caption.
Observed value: 0.75
